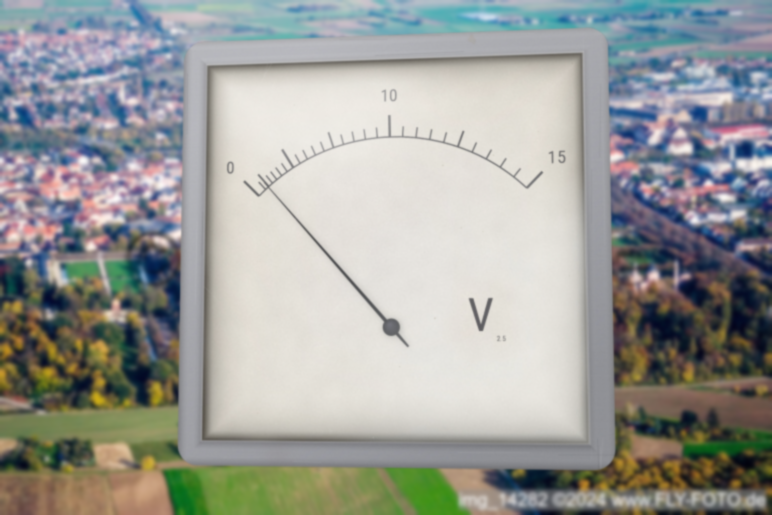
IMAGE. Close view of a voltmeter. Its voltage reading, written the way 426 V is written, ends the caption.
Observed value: 2.5 V
